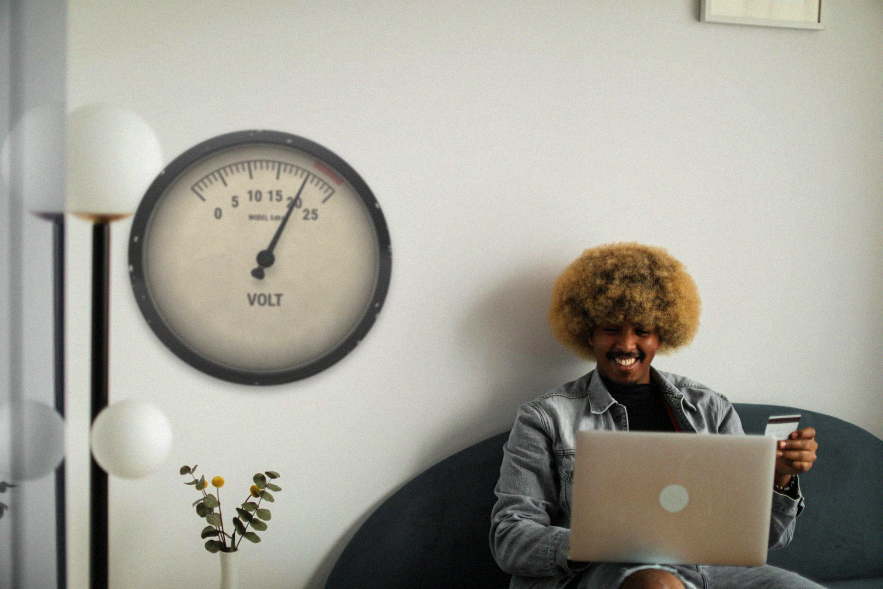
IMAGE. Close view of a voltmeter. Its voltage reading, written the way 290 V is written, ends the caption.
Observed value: 20 V
